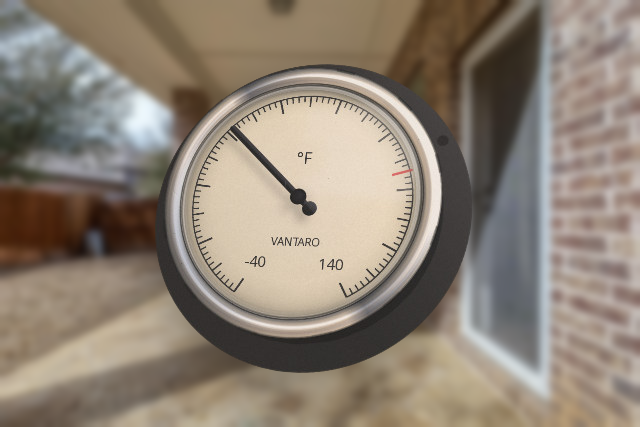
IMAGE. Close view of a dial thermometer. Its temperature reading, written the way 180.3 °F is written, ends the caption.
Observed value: 22 °F
